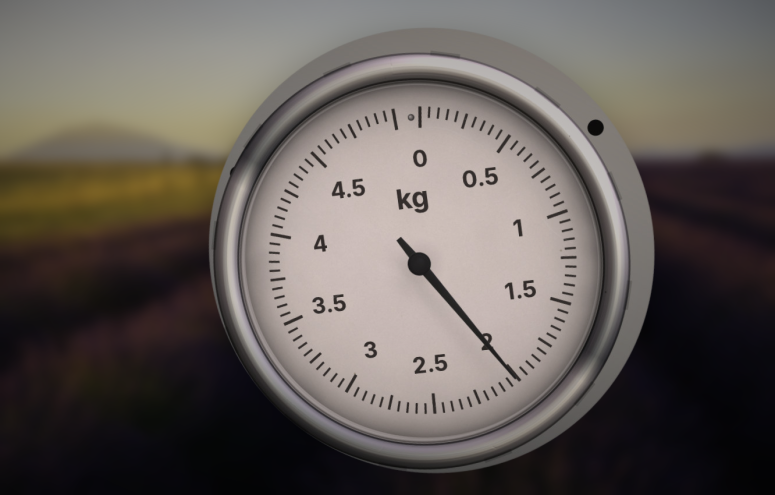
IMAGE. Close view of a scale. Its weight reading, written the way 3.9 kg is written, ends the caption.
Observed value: 2 kg
